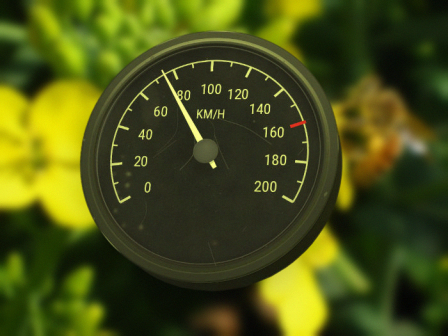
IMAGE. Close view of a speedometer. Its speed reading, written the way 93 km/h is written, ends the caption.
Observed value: 75 km/h
